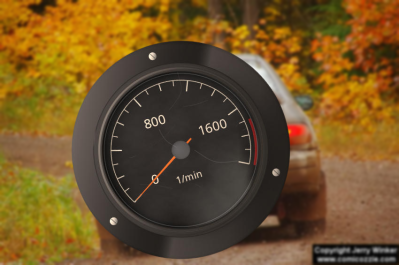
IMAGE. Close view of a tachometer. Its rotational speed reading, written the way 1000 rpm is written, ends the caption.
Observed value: 0 rpm
